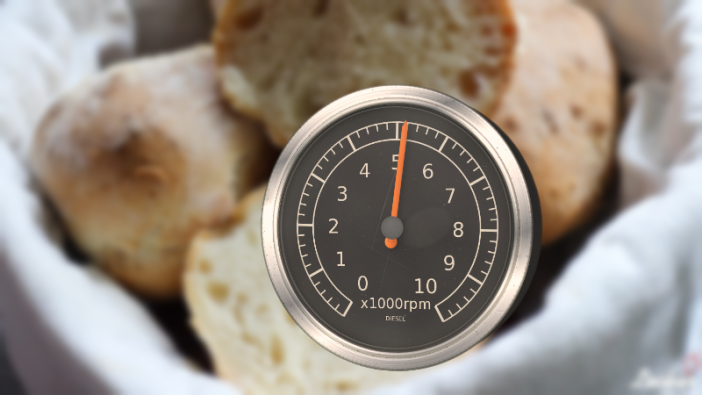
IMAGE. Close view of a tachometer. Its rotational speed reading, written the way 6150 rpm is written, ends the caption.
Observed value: 5200 rpm
